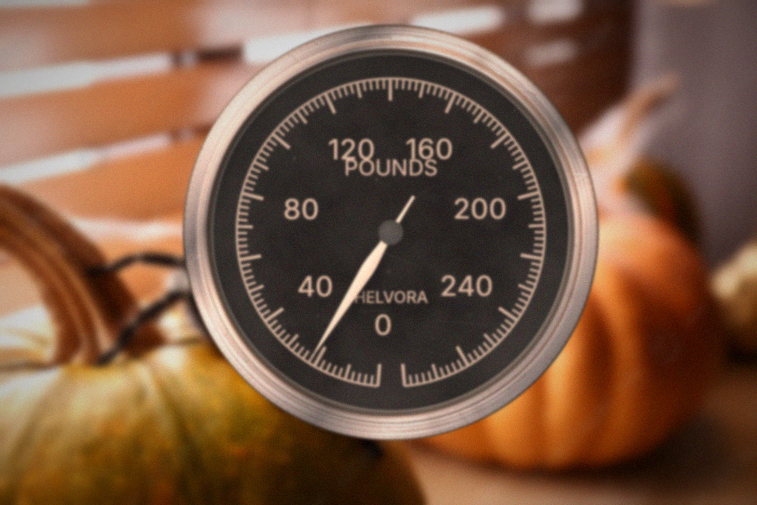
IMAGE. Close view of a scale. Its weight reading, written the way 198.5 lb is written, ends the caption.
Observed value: 22 lb
